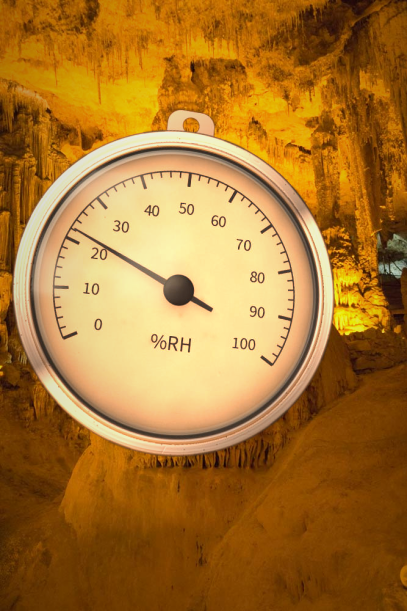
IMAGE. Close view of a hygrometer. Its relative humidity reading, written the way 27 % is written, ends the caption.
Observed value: 22 %
